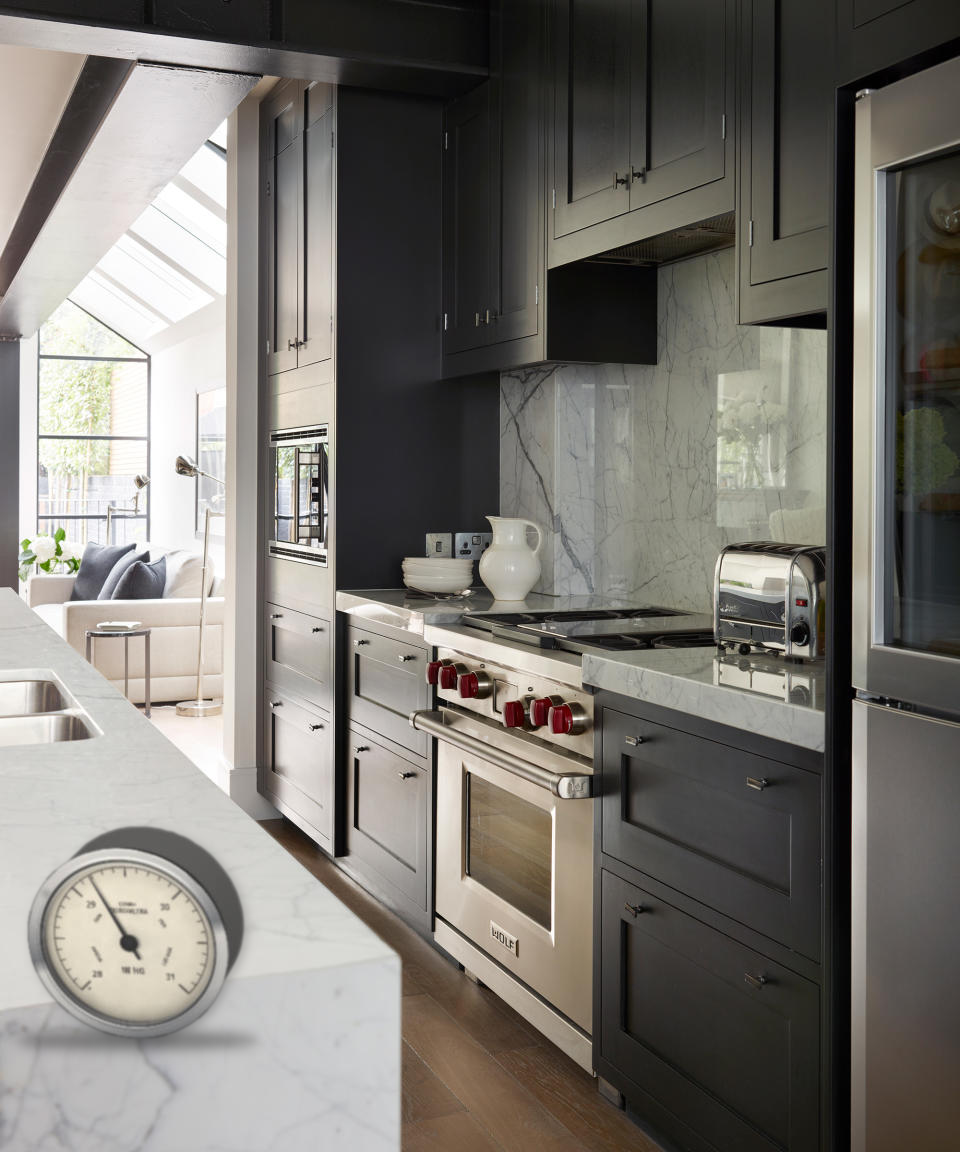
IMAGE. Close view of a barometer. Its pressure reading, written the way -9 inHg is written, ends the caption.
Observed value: 29.2 inHg
